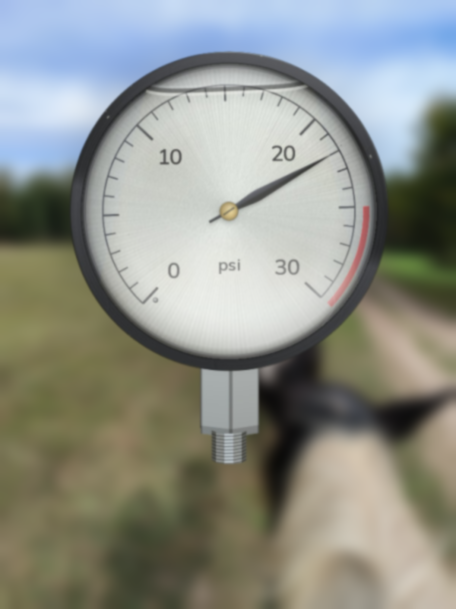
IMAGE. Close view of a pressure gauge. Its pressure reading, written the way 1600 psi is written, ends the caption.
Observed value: 22 psi
